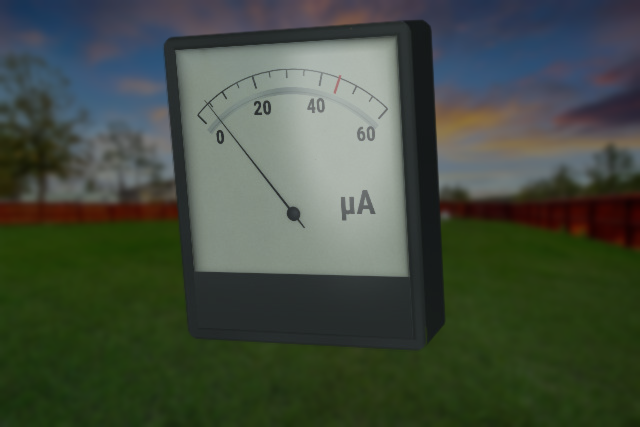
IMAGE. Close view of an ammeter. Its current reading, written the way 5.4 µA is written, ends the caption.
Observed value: 5 µA
